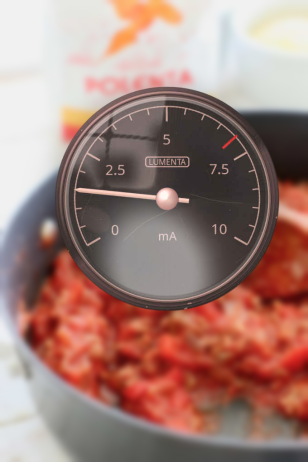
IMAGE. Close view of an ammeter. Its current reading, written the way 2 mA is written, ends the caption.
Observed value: 1.5 mA
